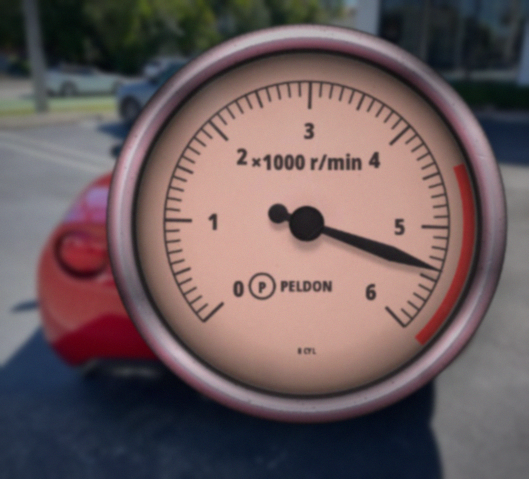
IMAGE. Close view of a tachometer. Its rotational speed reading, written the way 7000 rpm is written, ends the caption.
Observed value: 5400 rpm
